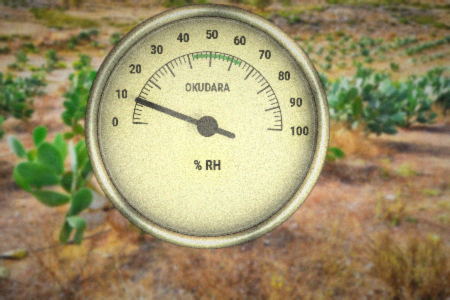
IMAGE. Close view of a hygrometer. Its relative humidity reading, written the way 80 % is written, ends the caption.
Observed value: 10 %
